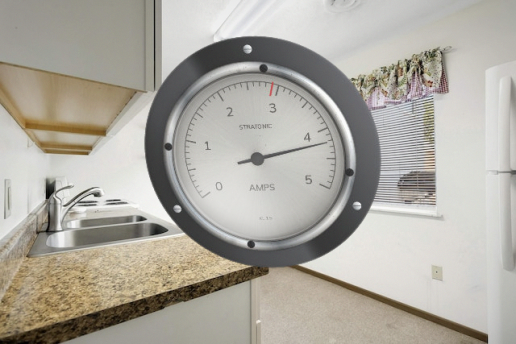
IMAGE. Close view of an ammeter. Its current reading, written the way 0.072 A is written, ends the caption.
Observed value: 4.2 A
